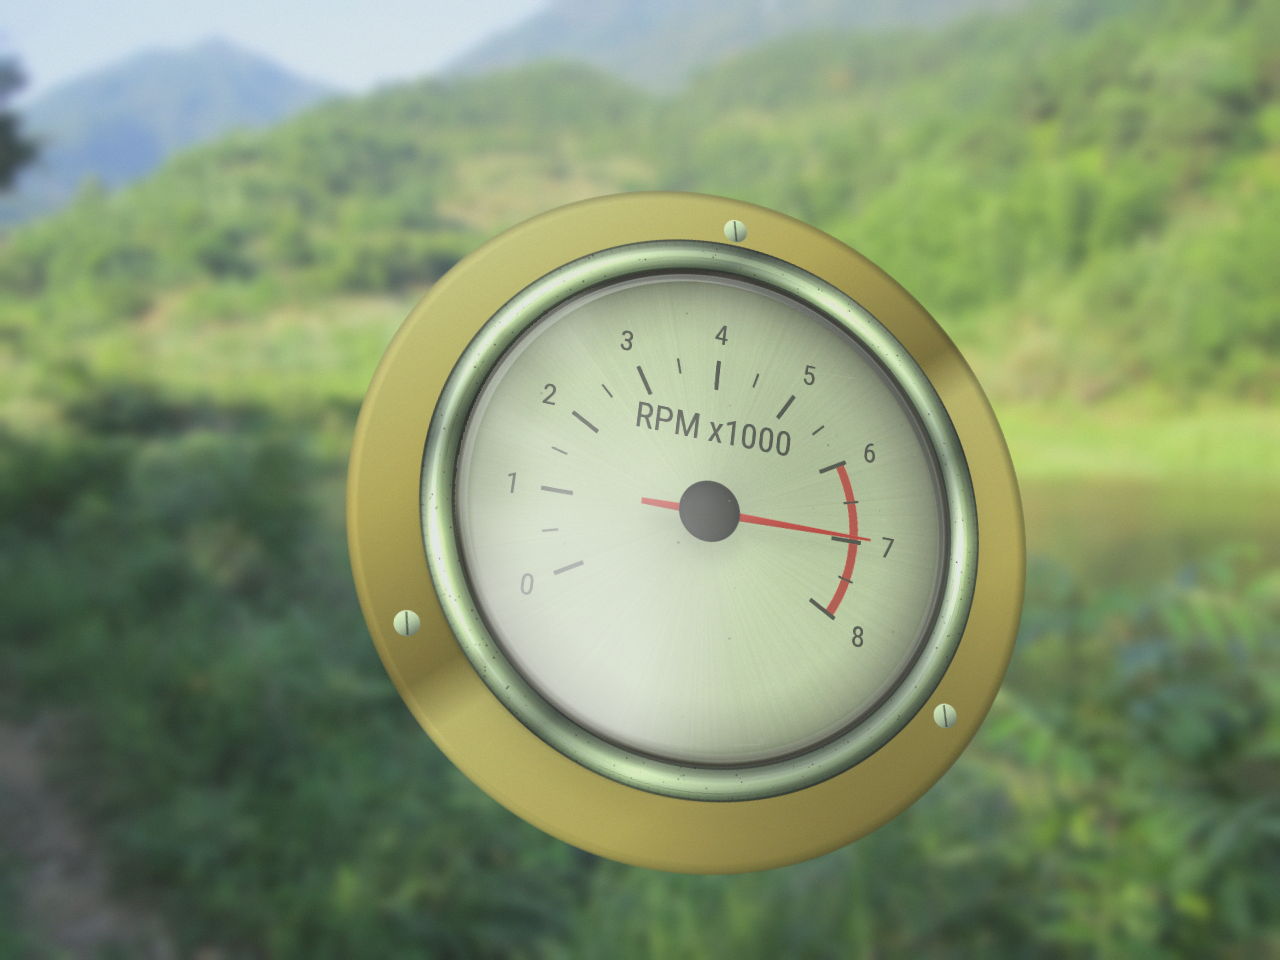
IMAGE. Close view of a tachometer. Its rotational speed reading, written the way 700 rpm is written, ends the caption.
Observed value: 7000 rpm
